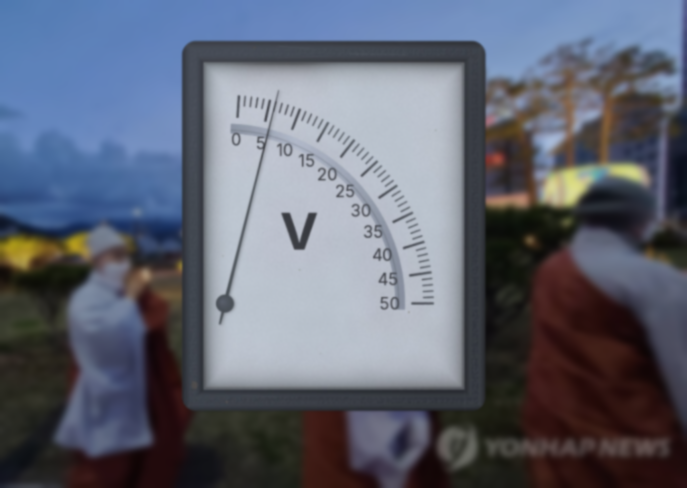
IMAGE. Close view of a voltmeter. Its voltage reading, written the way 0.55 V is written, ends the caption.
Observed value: 6 V
